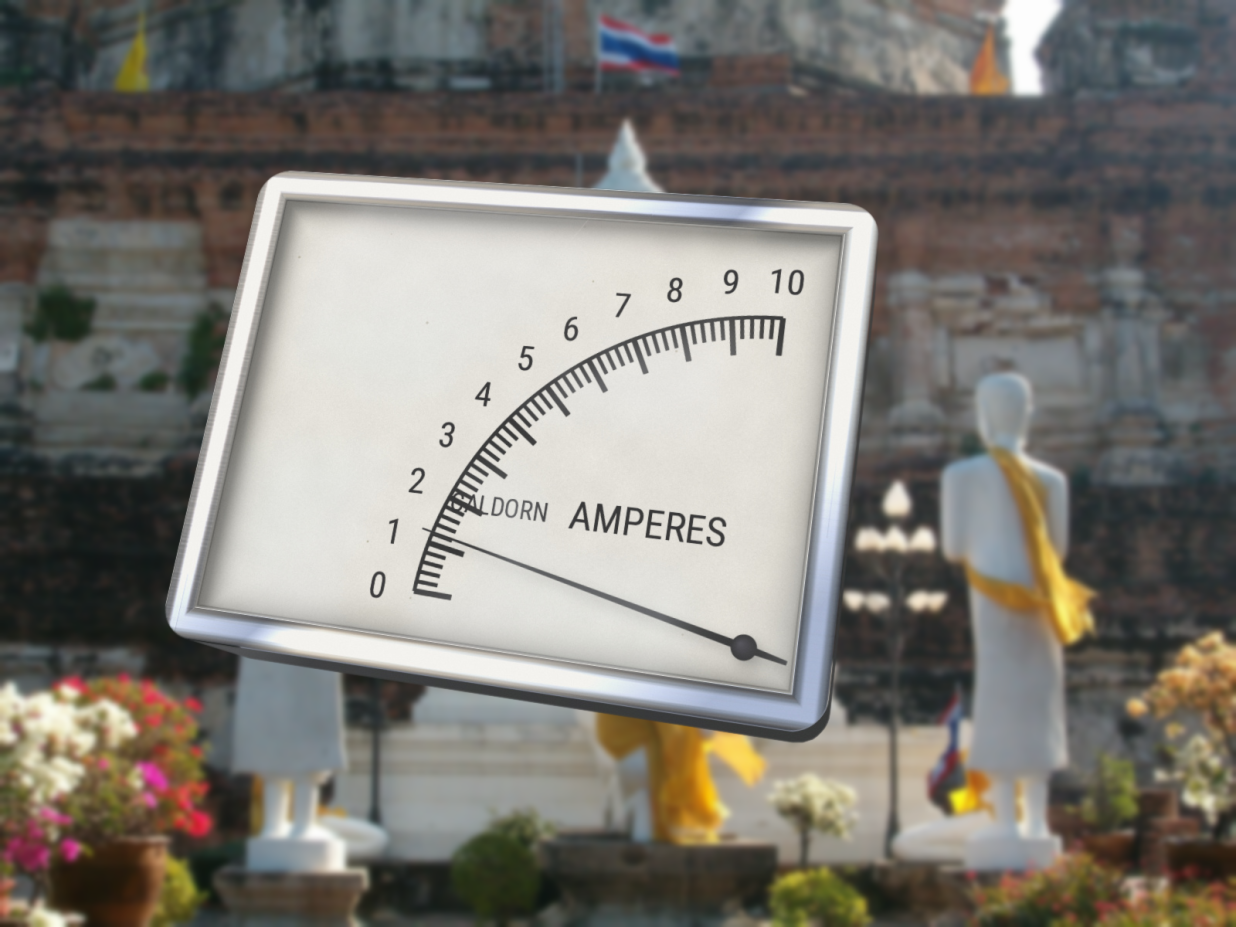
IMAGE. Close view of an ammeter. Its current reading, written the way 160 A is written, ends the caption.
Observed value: 1.2 A
